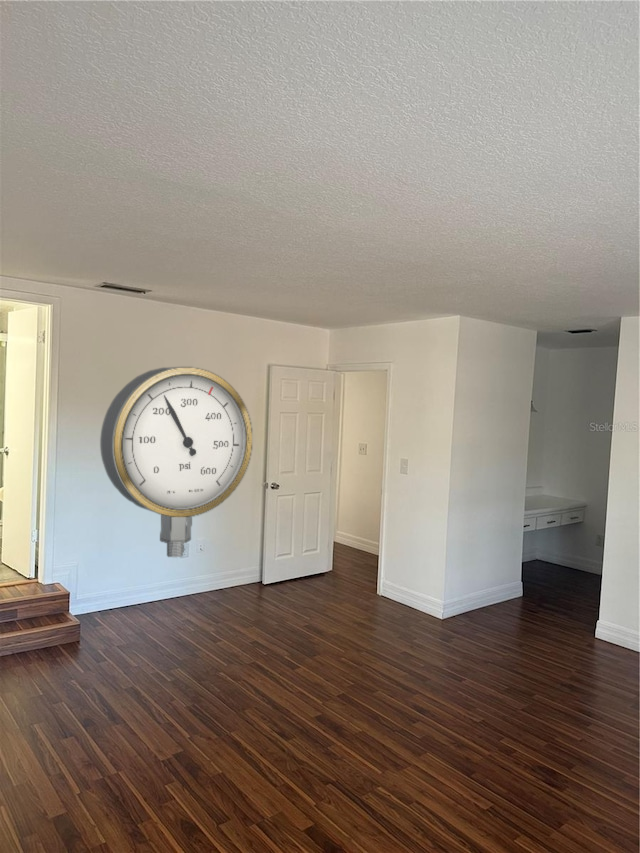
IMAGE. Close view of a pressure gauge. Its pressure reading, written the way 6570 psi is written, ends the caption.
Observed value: 225 psi
